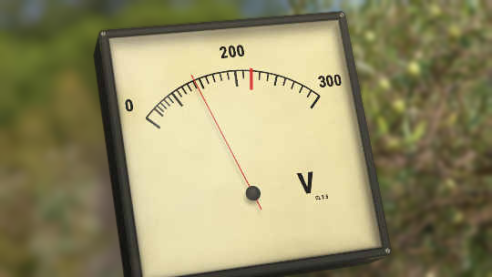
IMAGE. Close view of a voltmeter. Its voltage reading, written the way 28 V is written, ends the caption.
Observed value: 140 V
